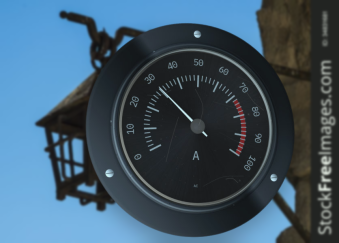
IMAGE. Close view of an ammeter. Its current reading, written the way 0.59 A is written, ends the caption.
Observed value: 30 A
